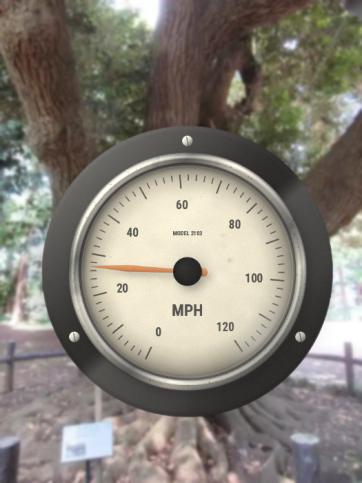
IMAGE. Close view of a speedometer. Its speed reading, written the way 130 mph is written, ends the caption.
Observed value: 27 mph
